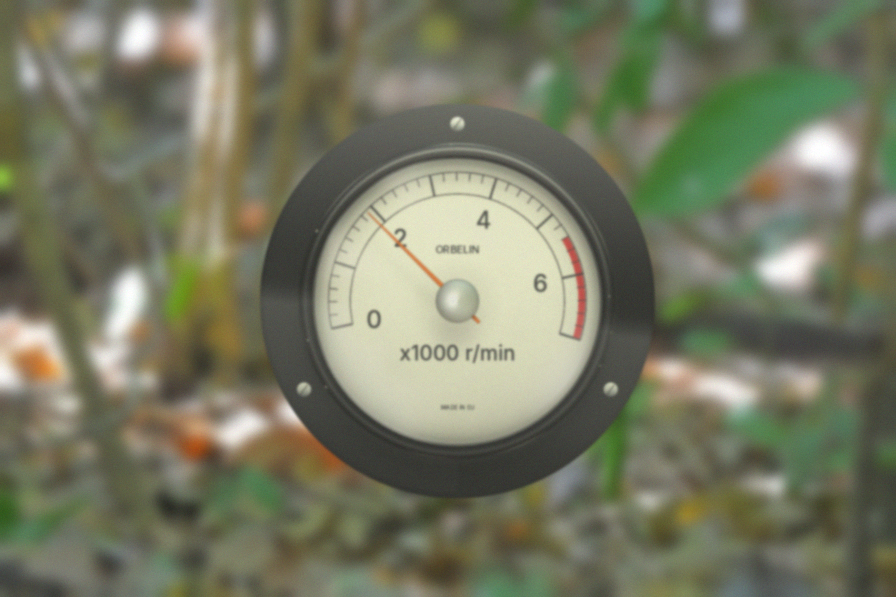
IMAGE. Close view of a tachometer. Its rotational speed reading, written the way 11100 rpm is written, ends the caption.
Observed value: 1900 rpm
